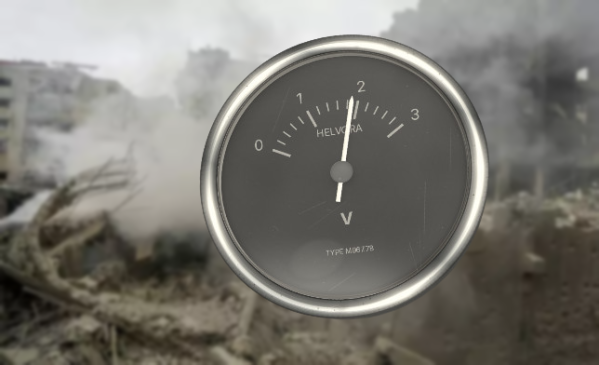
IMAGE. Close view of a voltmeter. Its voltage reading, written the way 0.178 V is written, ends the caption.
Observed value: 1.9 V
